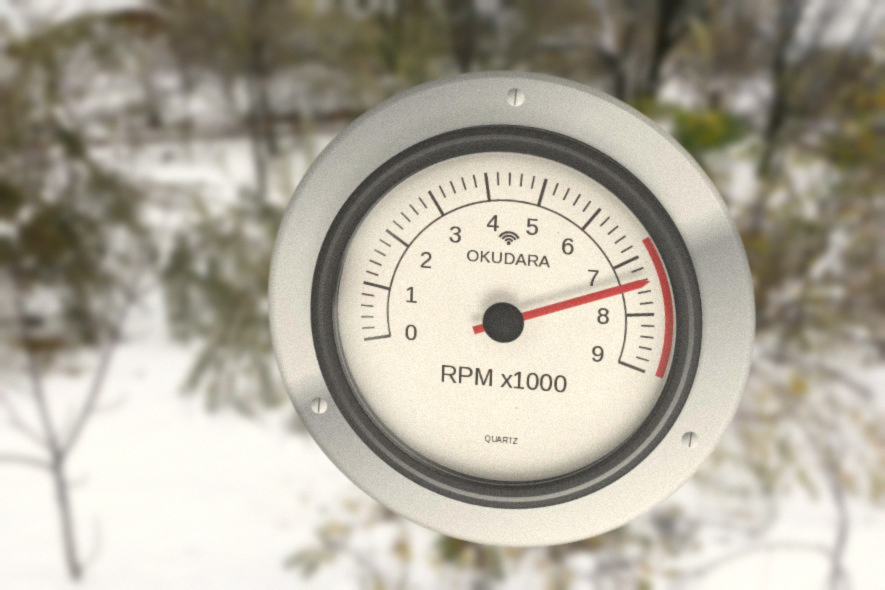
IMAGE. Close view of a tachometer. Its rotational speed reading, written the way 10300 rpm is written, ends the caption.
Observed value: 7400 rpm
